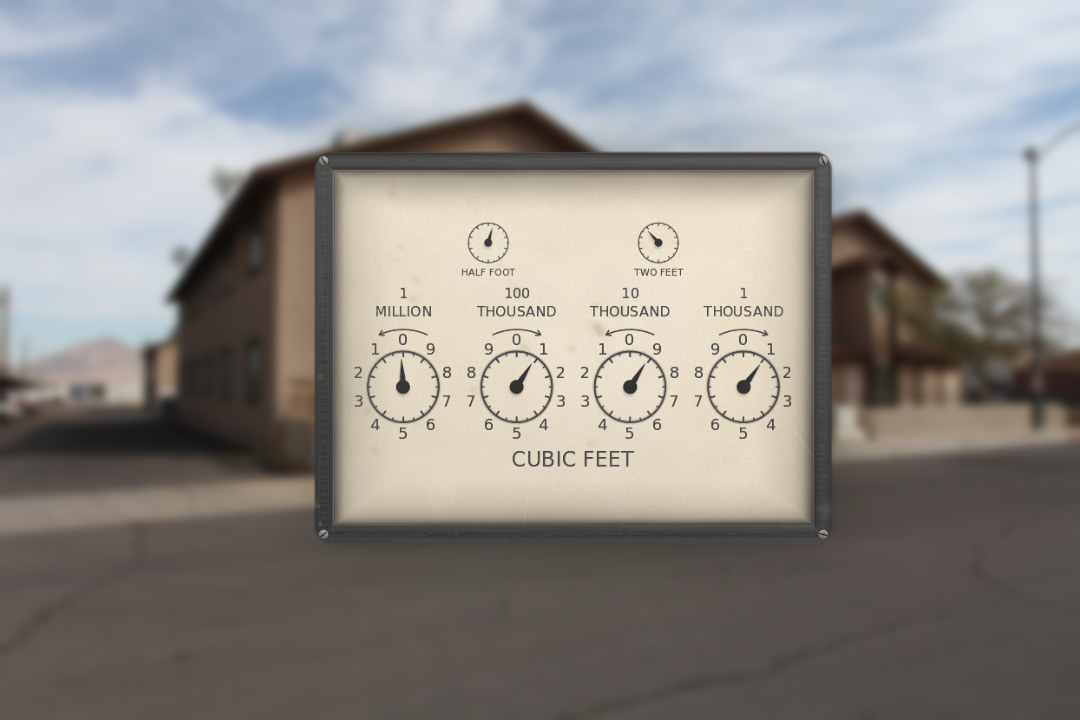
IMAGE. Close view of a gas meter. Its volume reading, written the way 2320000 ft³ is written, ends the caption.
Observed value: 9100 ft³
